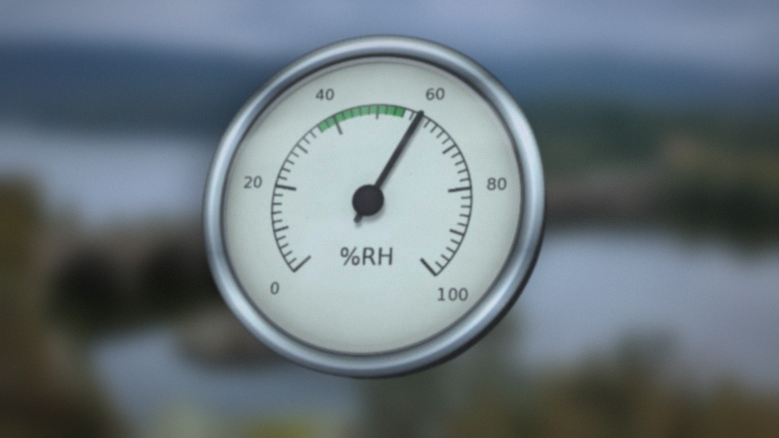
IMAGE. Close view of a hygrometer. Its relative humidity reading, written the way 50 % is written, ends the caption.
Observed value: 60 %
